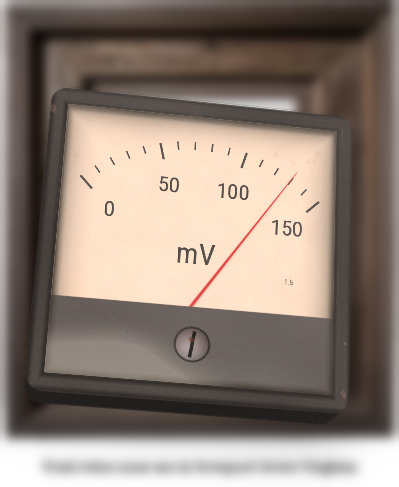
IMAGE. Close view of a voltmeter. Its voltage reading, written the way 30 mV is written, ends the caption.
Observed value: 130 mV
